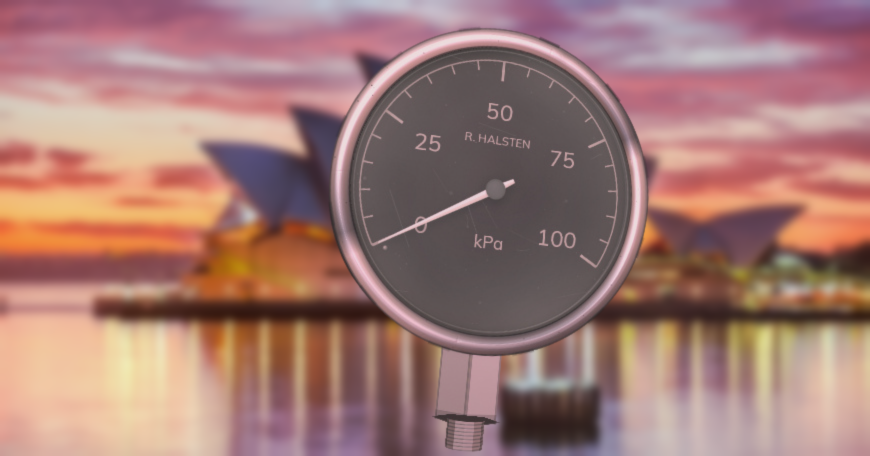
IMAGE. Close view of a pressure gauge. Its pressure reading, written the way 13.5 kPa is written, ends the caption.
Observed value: 0 kPa
